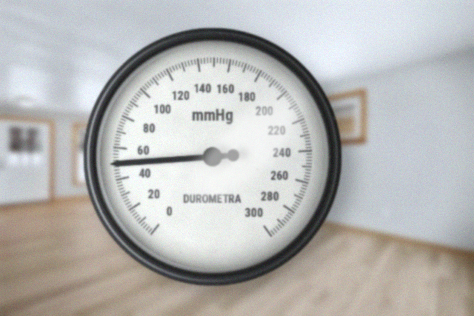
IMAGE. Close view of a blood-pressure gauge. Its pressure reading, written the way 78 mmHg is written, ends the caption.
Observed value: 50 mmHg
